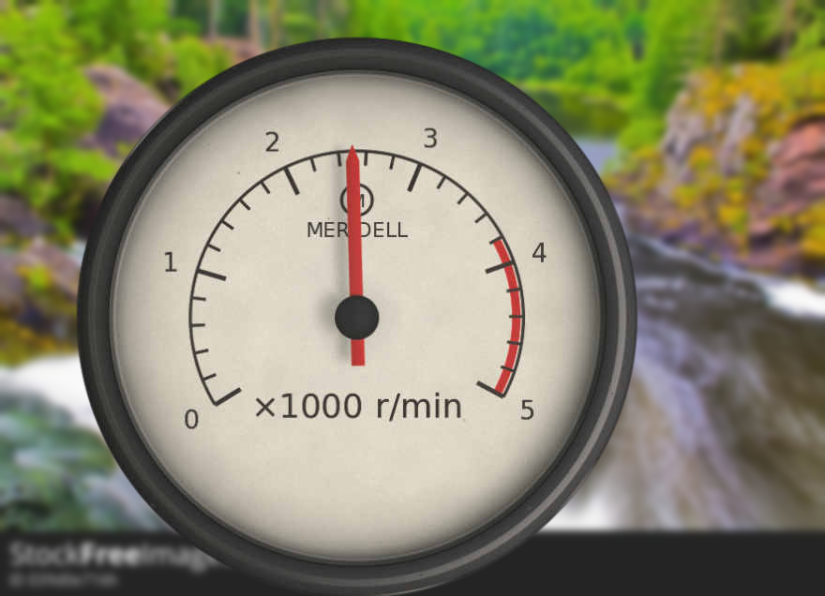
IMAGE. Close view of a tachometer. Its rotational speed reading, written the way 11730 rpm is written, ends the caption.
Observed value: 2500 rpm
